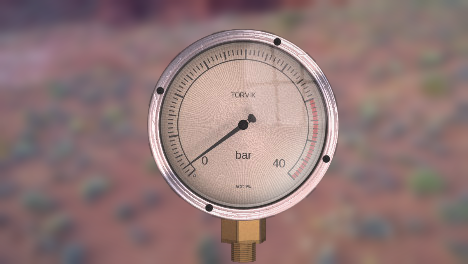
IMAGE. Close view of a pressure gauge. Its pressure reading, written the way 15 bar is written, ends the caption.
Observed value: 1 bar
